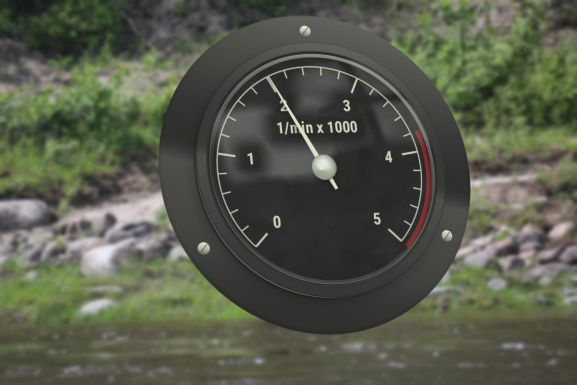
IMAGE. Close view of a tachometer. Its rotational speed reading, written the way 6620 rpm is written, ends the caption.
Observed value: 2000 rpm
